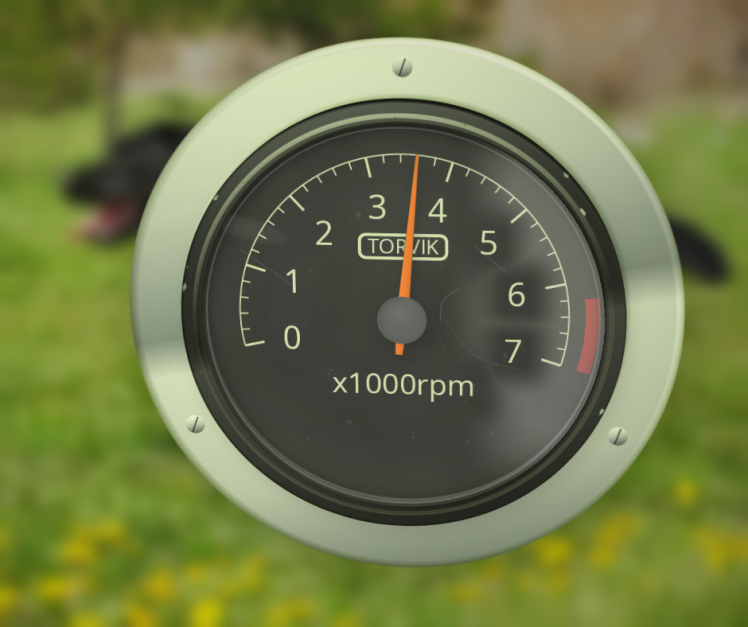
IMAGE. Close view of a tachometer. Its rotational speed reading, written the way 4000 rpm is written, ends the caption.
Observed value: 3600 rpm
